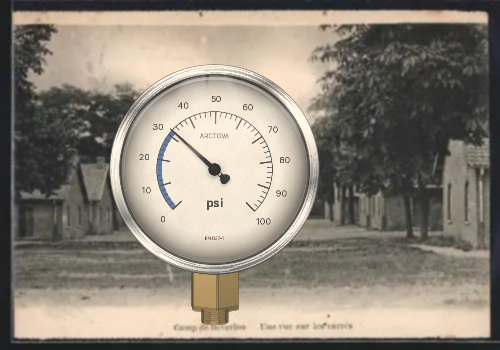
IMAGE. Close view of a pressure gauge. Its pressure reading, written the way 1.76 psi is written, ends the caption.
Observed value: 32 psi
